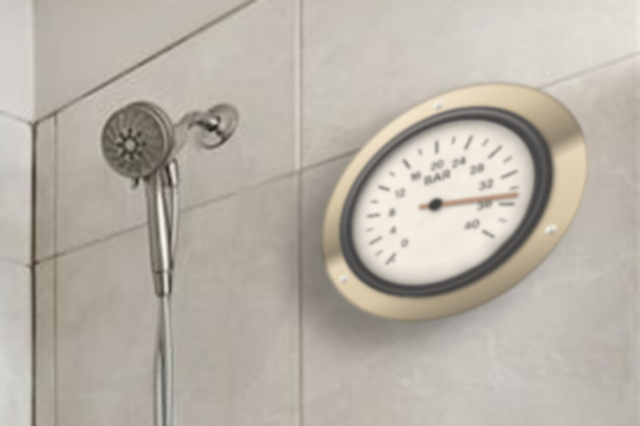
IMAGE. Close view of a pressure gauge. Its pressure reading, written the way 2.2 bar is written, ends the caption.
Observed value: 35 bar
